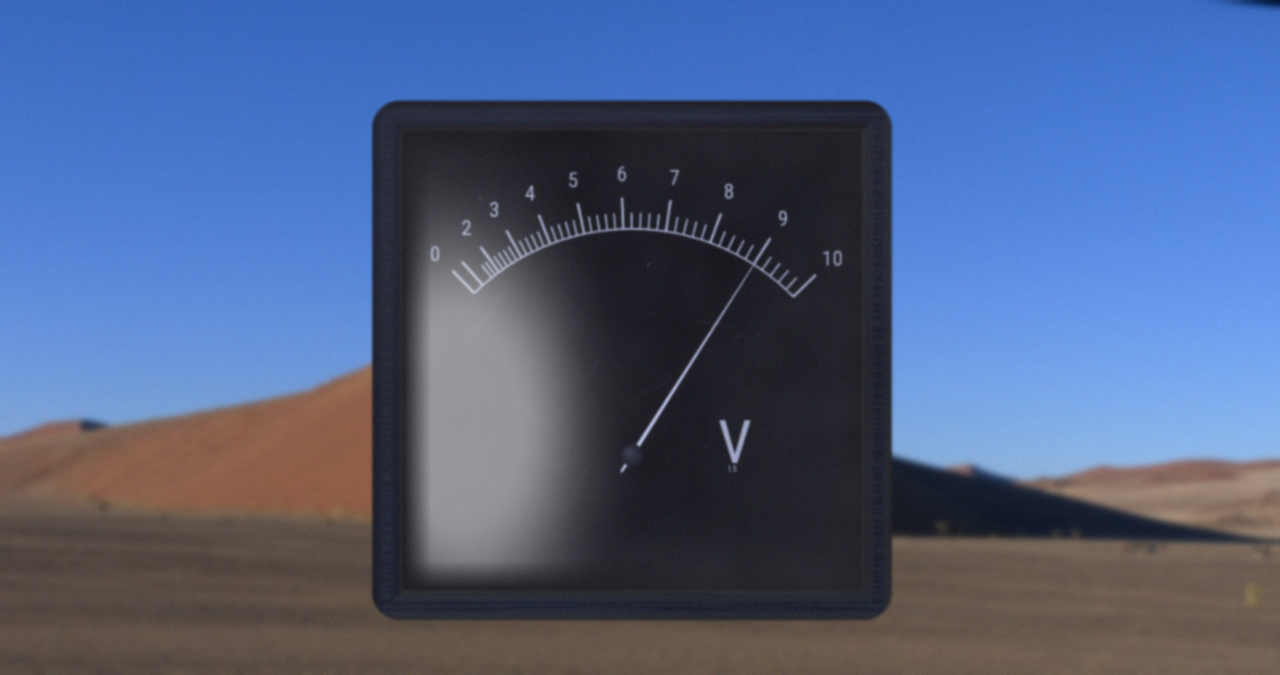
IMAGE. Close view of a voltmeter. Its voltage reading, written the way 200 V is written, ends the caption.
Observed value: 9 V
